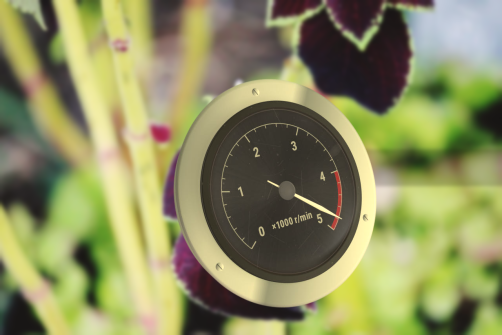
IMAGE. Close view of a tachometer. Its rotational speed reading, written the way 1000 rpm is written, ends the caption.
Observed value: 4800 rpm
